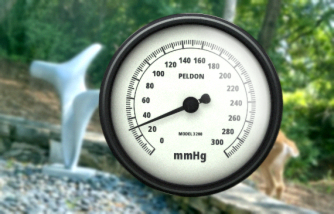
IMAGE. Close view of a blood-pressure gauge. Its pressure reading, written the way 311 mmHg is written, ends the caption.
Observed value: 30 mmHg
